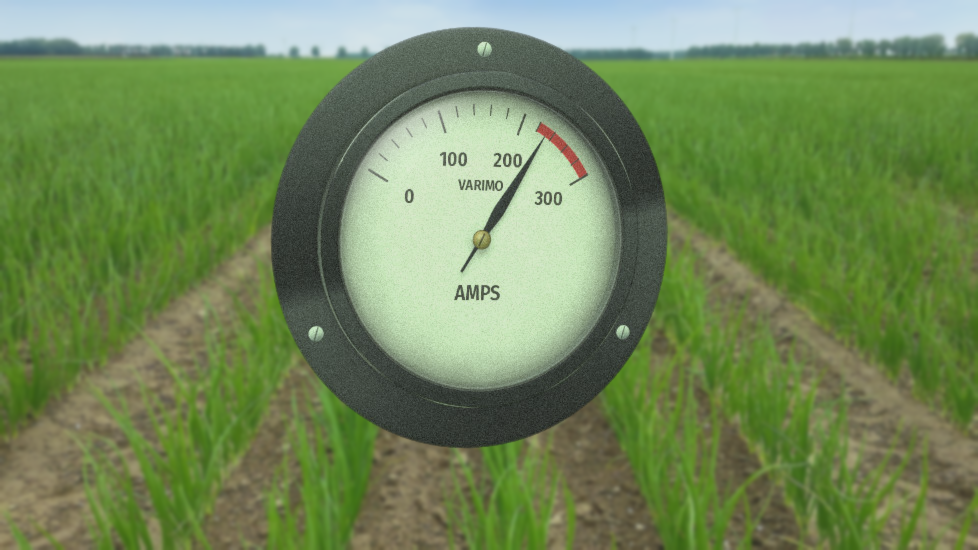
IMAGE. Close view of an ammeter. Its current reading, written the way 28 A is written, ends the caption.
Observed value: 230 A
